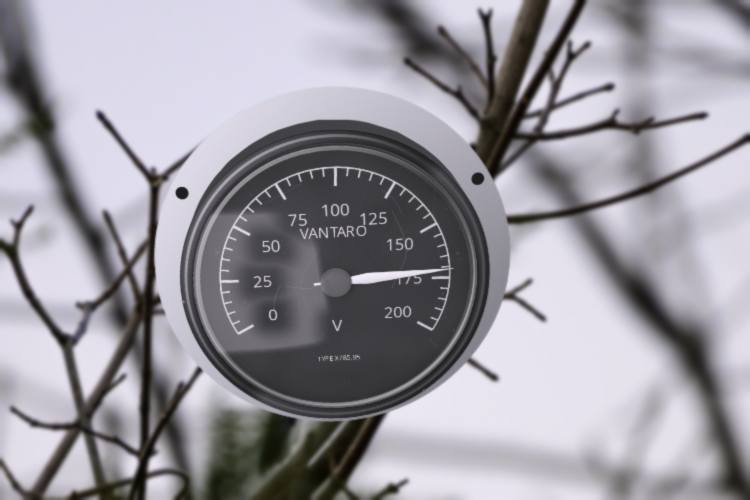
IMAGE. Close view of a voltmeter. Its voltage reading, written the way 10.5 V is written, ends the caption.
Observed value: 170 V
